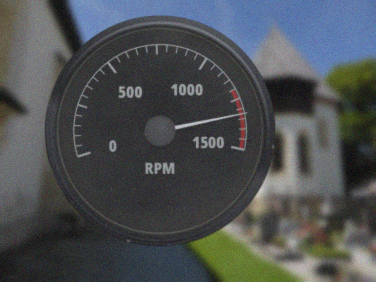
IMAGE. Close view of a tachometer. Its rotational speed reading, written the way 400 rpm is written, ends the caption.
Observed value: 1325 rpm
